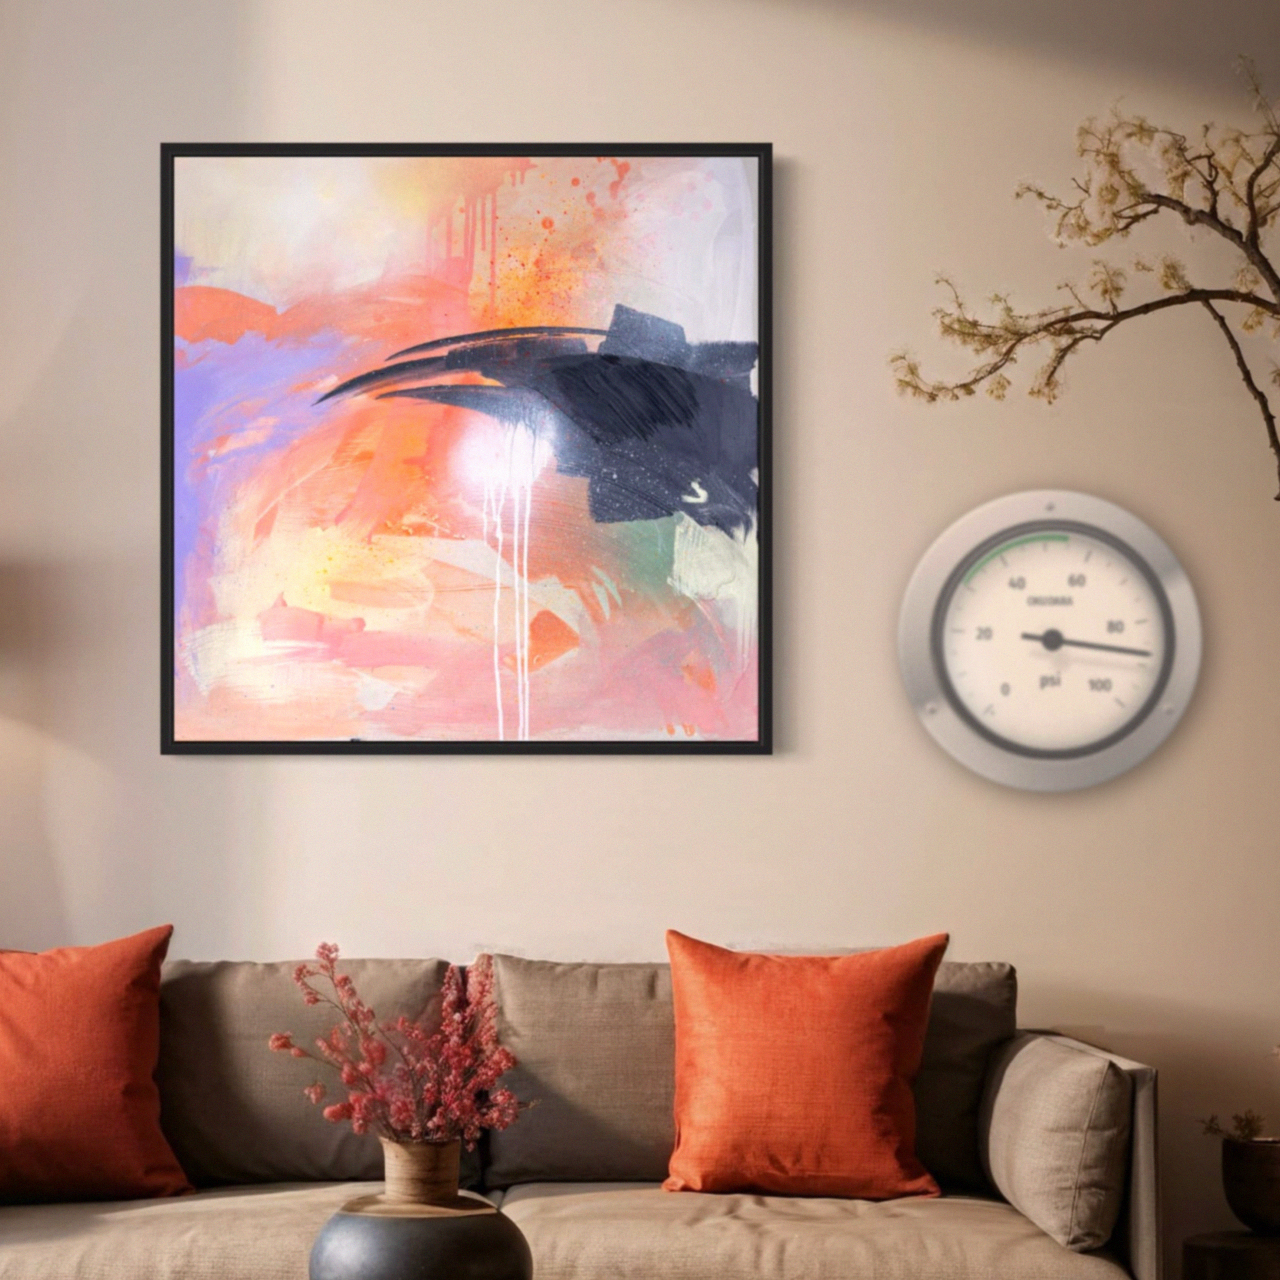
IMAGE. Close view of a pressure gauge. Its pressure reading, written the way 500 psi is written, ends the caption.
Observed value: 87.5 psi
